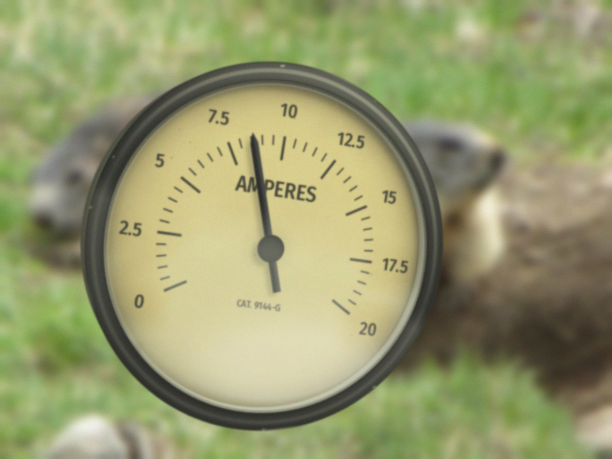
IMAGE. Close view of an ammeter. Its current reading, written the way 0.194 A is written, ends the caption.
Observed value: 8.5 A
